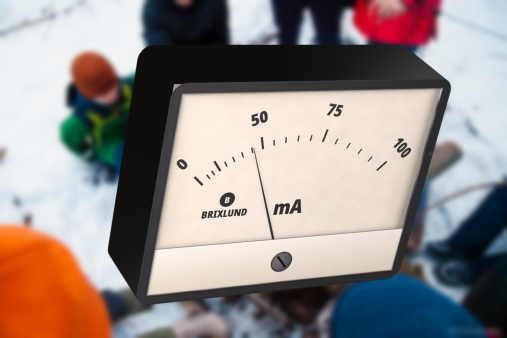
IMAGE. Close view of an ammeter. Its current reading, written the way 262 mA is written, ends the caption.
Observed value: 45 mA
